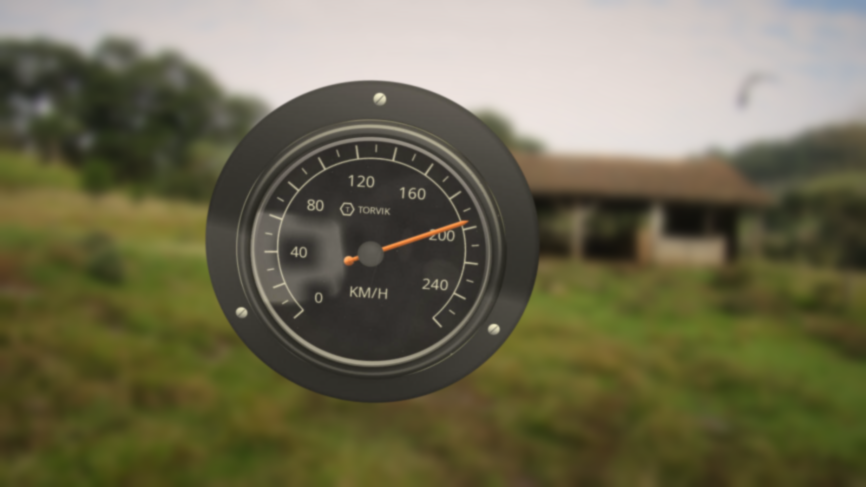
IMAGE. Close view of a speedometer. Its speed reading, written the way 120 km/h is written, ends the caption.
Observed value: 195 km/h
